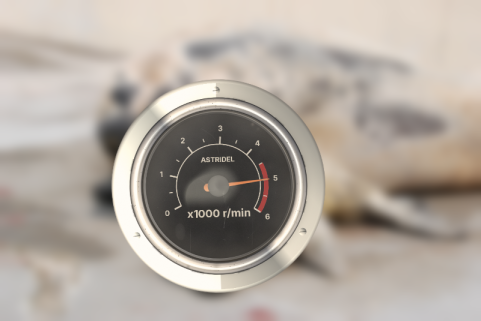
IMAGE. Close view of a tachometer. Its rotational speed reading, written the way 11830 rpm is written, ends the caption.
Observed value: 5000 rpm
